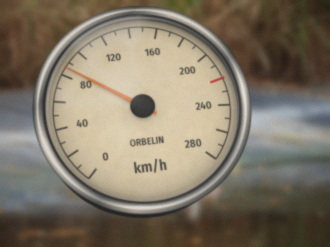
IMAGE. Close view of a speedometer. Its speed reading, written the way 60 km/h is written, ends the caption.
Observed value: 85 km/h
